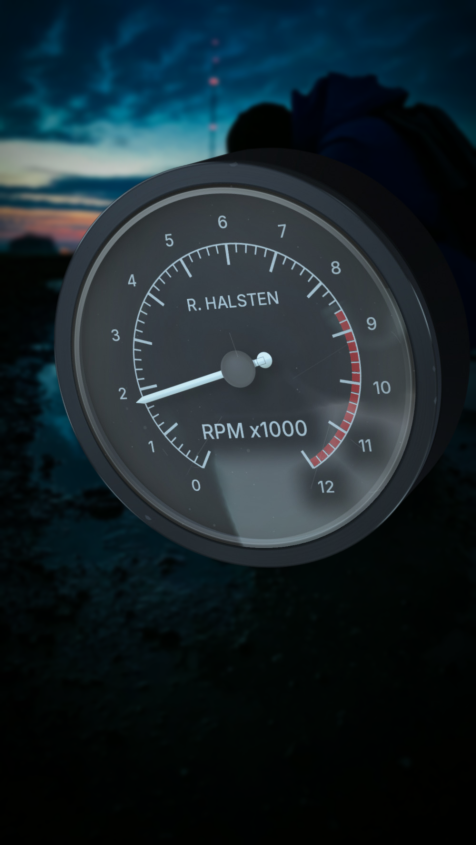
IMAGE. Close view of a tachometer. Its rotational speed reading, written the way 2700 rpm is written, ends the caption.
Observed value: 1800 rpm
